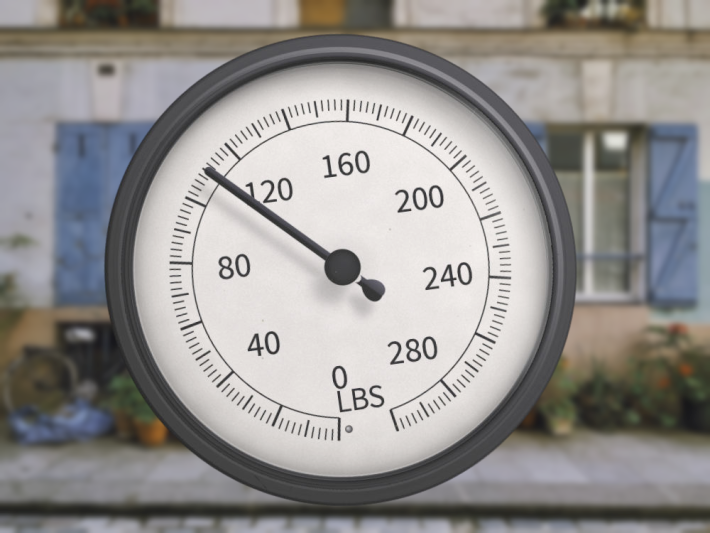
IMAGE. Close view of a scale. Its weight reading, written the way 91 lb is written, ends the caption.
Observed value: 110 lb
